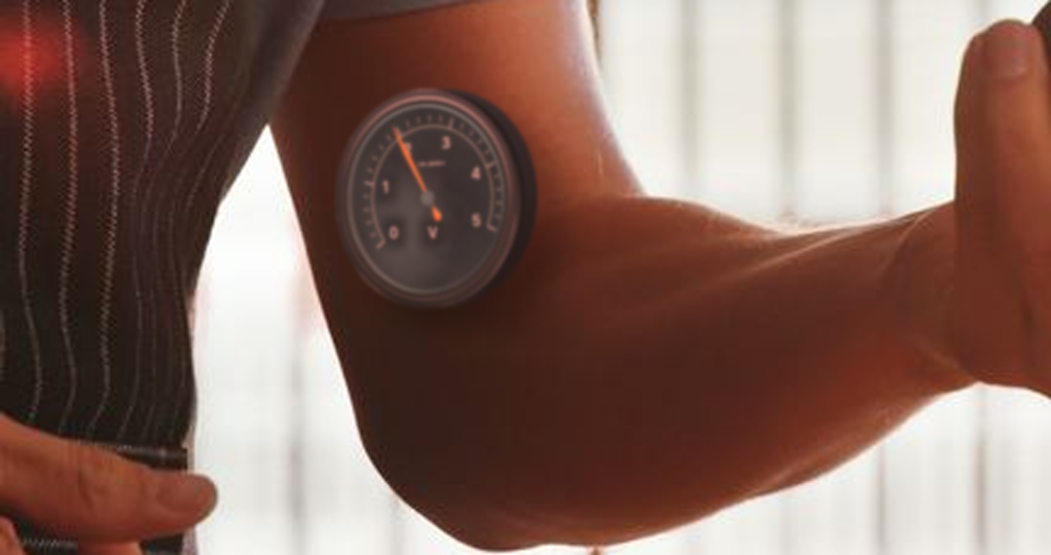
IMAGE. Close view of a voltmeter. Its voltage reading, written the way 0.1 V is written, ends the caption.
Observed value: 2 V
